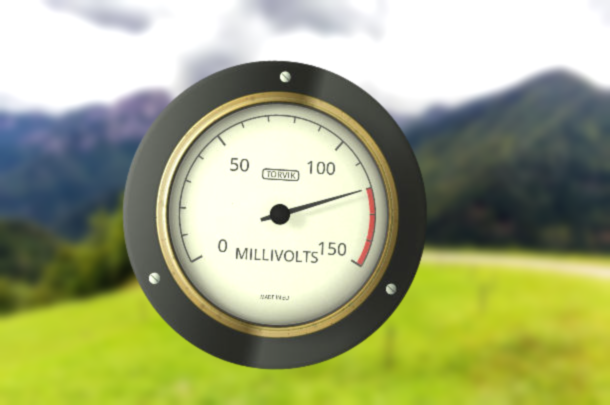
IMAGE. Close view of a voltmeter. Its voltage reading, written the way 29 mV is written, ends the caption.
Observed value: 120 mV
